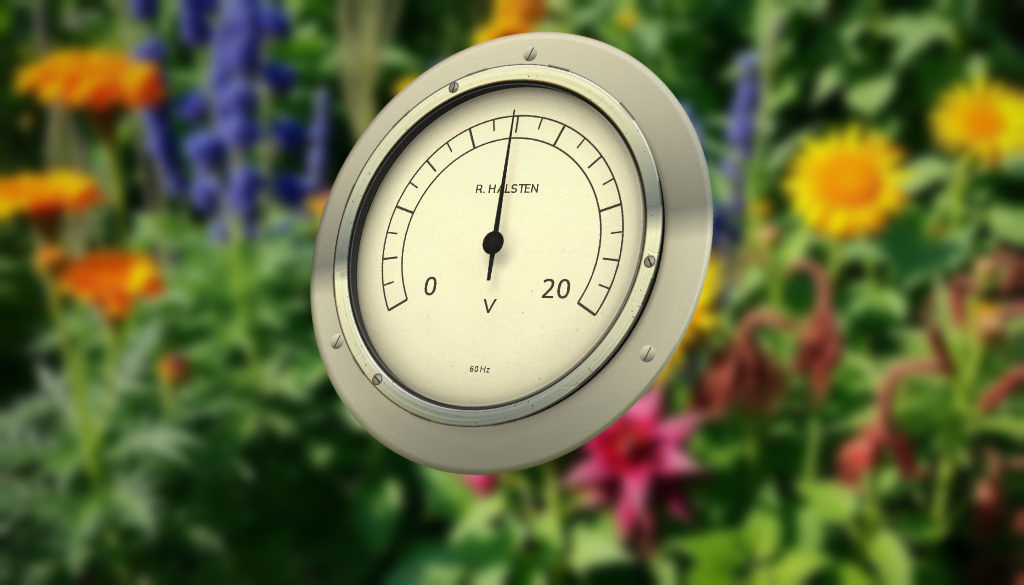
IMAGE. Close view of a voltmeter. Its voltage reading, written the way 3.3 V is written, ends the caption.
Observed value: 10 V
